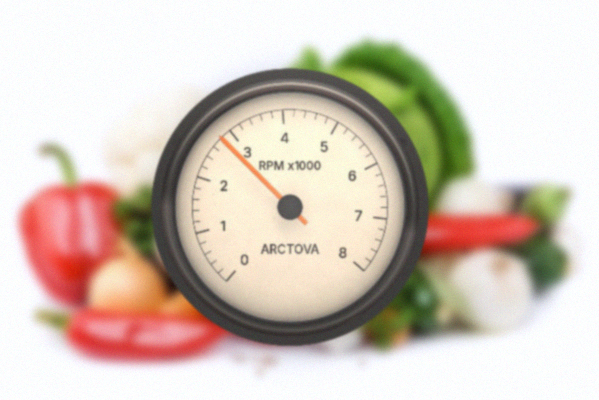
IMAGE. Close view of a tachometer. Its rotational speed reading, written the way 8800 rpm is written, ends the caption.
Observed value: 2800 rpm
